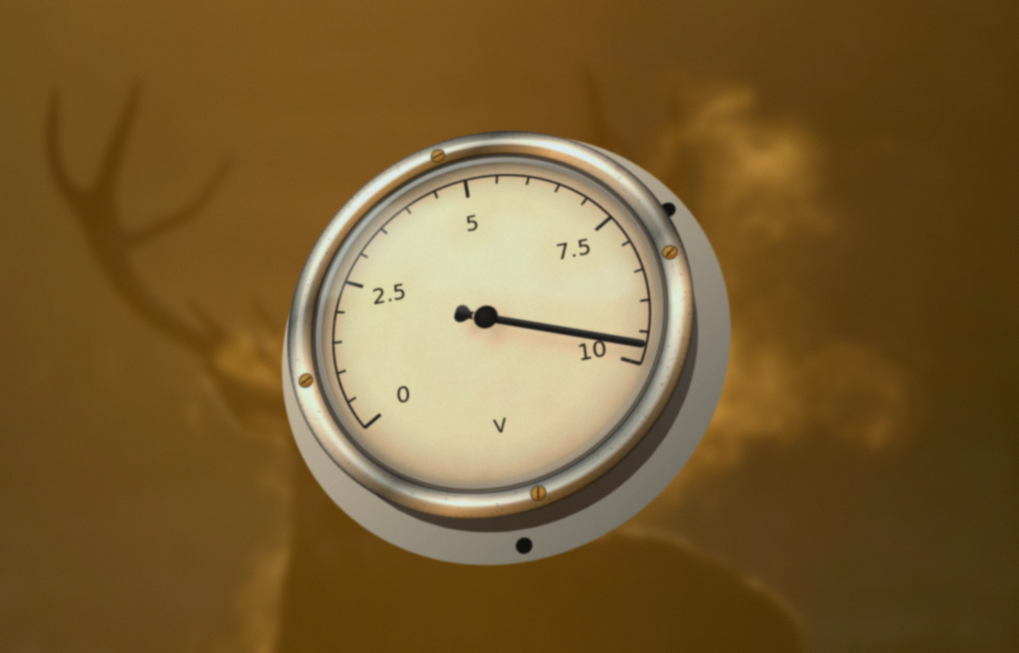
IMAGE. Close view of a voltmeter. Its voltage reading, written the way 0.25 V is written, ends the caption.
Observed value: 9.75 V
